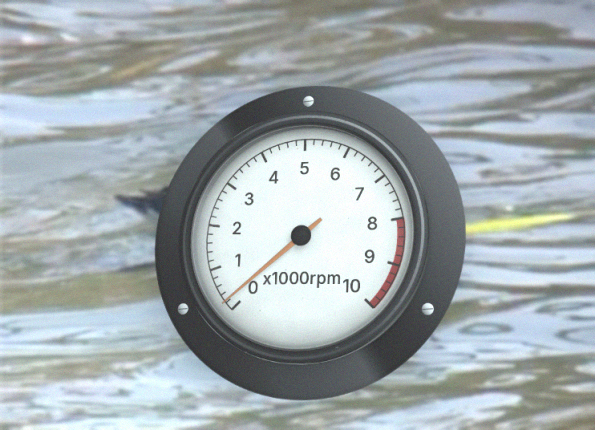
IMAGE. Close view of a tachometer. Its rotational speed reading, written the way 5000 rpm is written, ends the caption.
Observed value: 200 rpm
